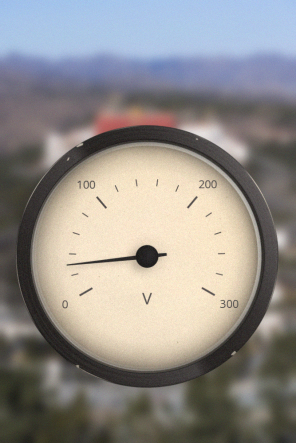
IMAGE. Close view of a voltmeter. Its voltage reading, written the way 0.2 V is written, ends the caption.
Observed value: 30 V
